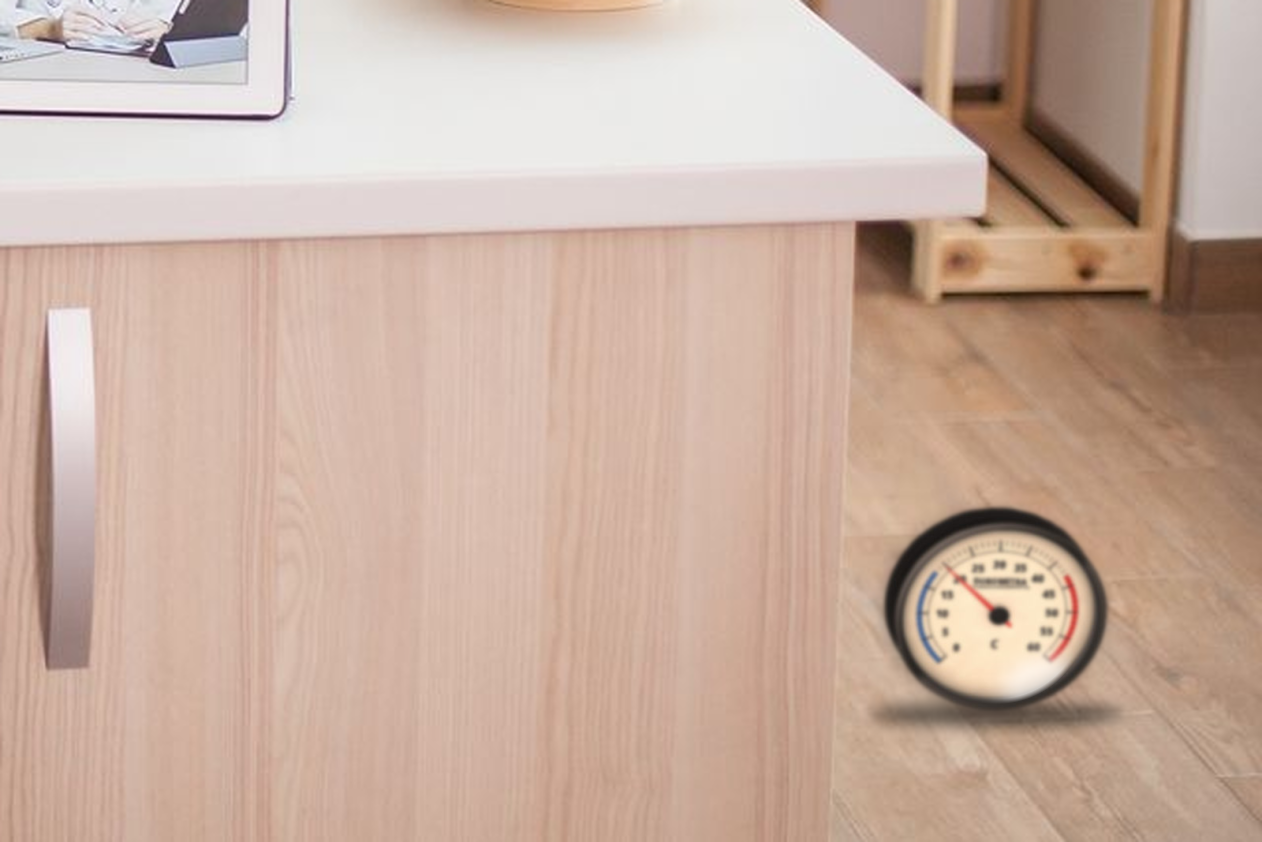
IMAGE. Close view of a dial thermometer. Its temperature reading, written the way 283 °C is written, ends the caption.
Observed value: 20 °C
